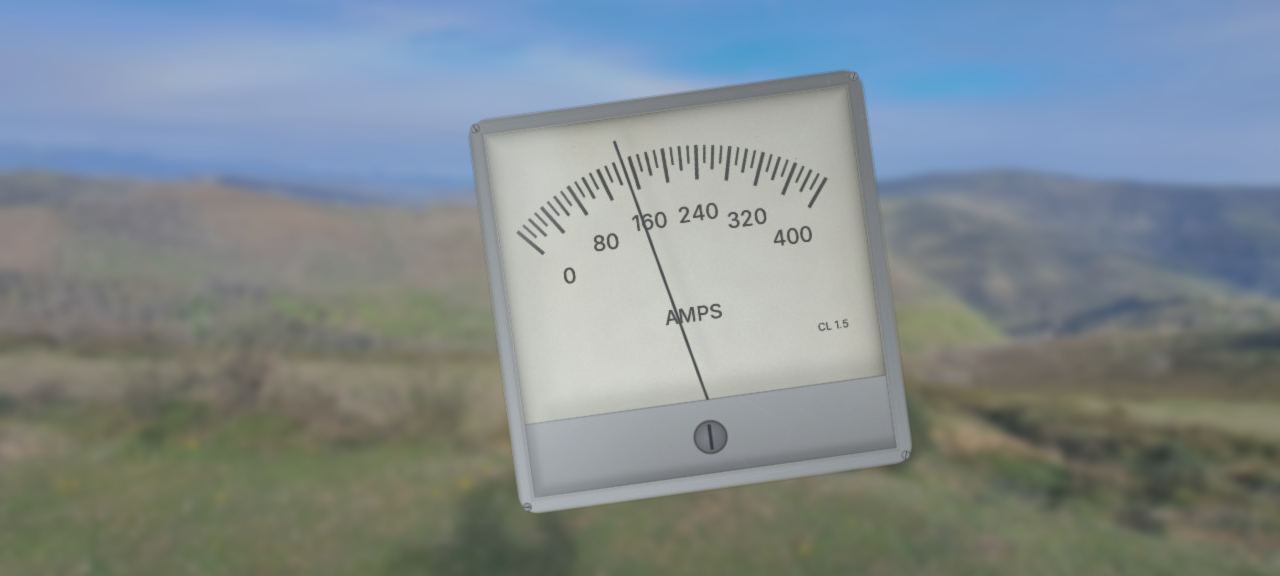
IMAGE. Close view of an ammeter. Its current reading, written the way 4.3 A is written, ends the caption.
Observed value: 150 A
